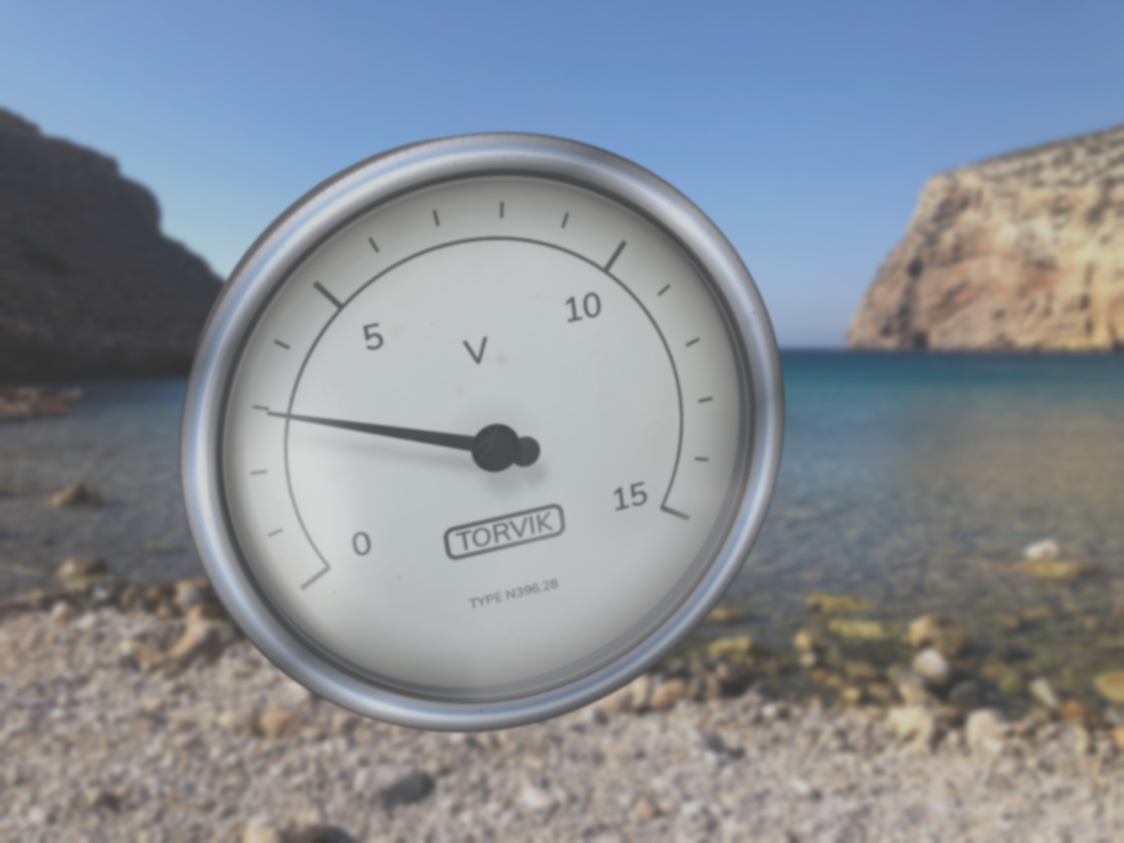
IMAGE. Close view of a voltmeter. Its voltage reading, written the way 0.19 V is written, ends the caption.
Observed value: 3 V
